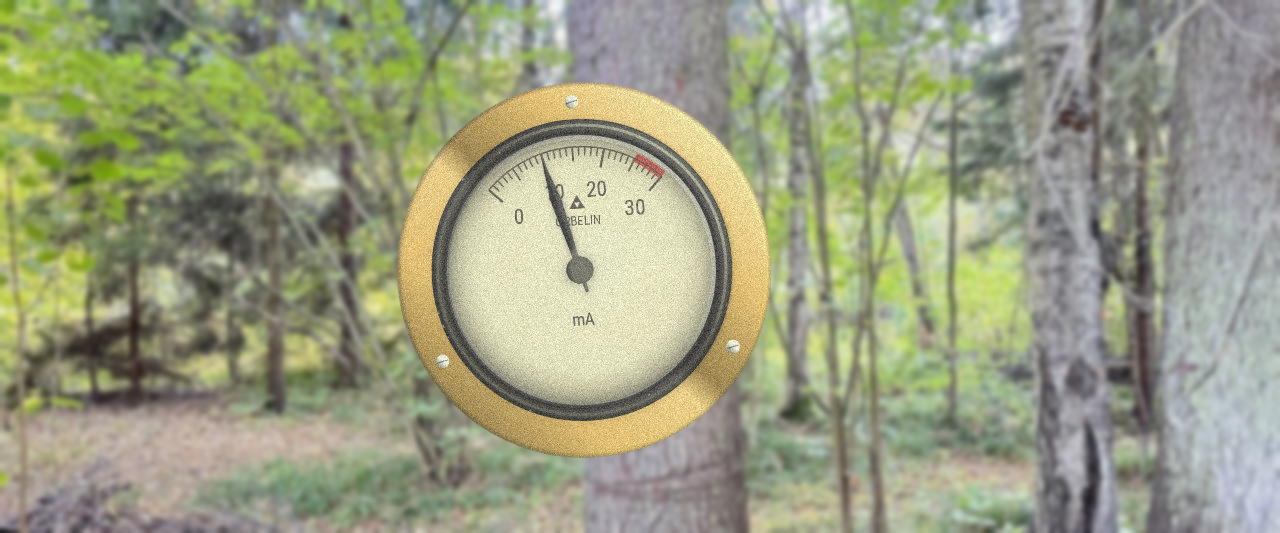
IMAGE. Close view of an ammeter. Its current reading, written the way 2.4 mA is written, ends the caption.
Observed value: 10 mA
